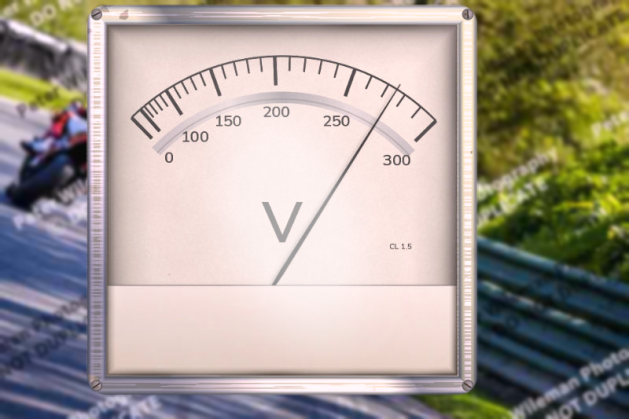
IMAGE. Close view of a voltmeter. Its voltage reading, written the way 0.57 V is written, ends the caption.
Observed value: 275 V
